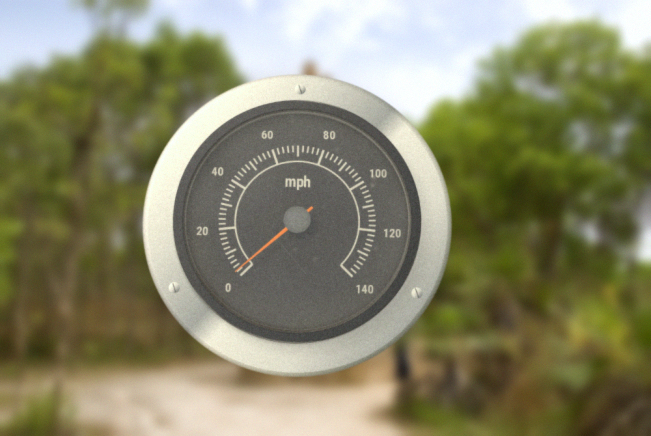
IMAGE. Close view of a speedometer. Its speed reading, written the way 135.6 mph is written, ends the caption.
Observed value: 2 mph
